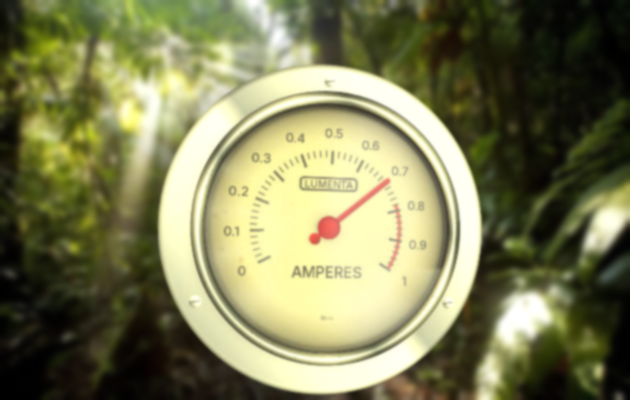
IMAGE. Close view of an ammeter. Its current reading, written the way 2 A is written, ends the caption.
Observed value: 0.7 A
